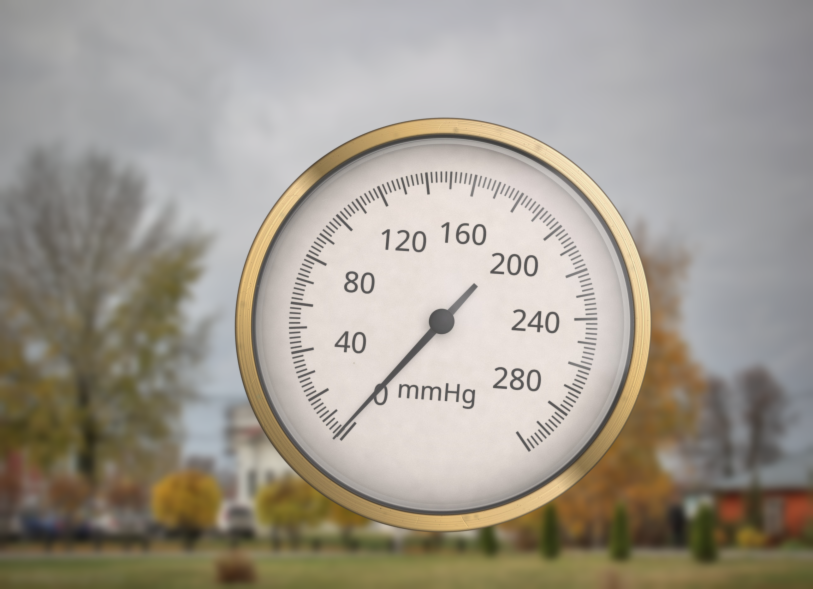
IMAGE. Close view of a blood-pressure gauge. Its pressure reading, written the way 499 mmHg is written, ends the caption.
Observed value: 2 mmHg
